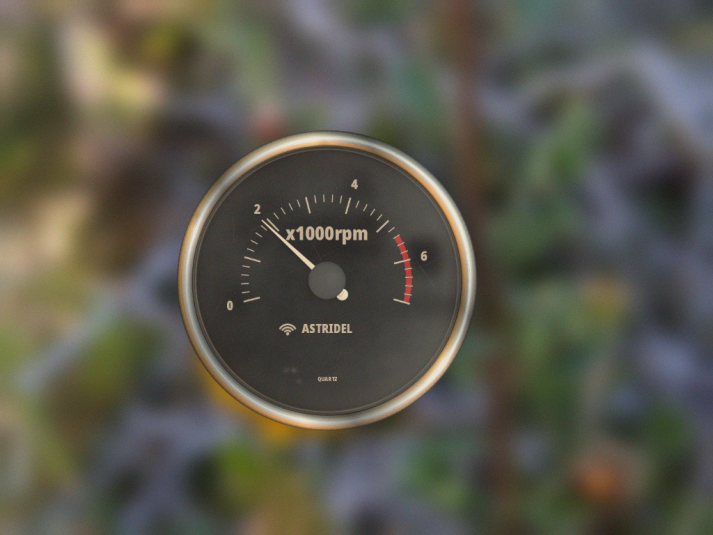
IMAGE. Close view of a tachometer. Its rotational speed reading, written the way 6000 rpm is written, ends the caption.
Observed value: 1900 rpm
